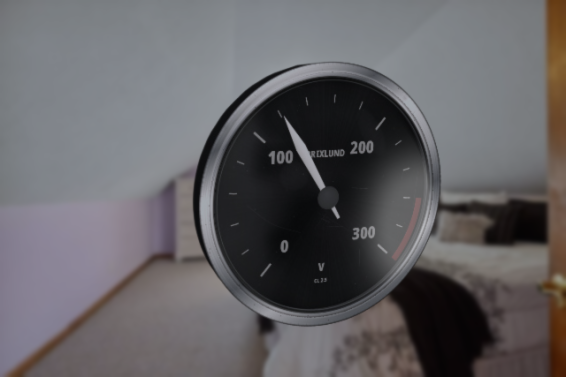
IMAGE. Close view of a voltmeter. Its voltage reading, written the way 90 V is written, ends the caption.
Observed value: 120 V
